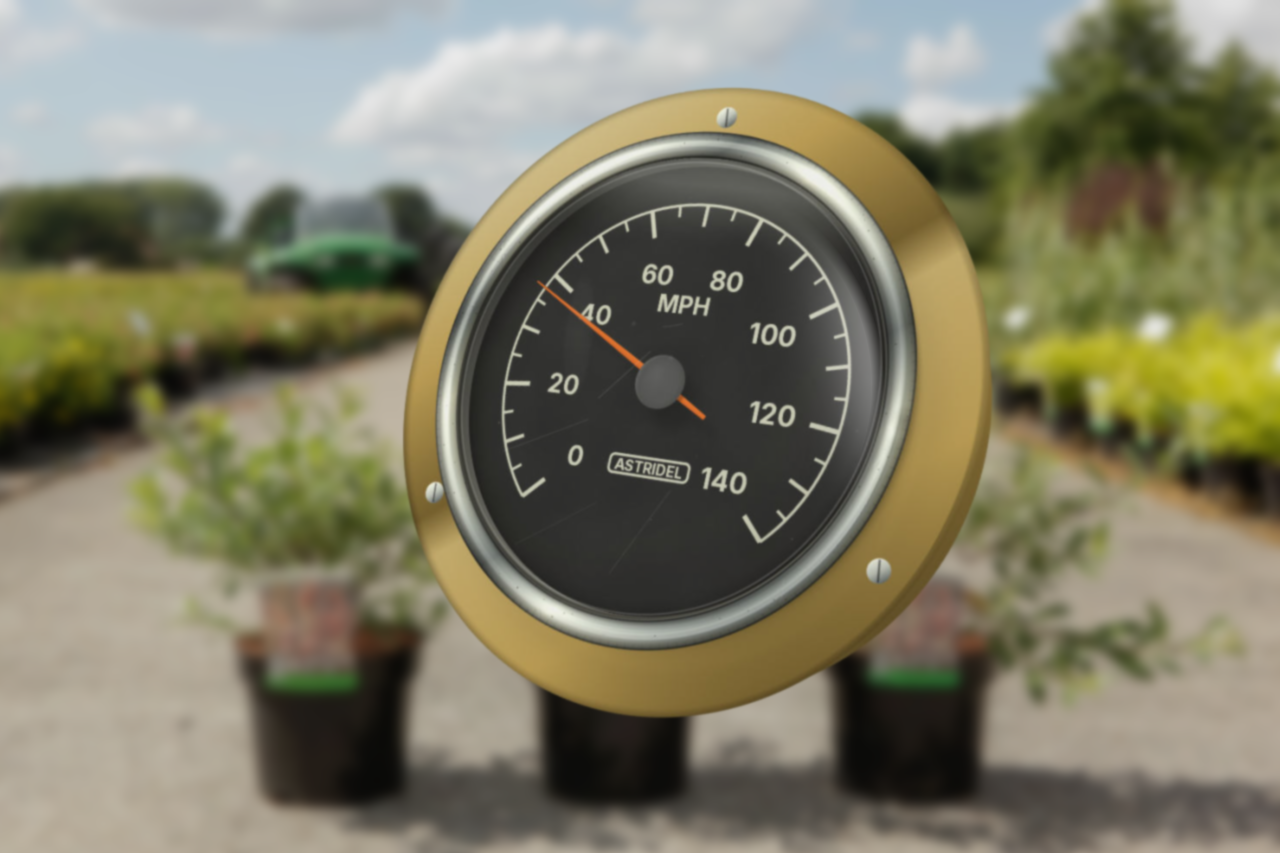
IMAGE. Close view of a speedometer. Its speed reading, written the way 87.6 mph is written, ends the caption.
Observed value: 37.5 mph
